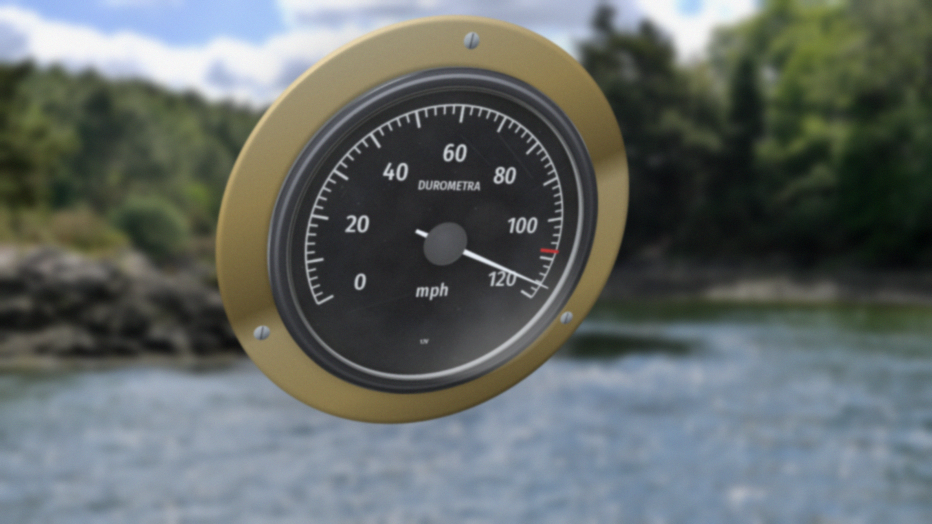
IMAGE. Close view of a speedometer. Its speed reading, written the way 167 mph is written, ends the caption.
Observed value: 116 mph
